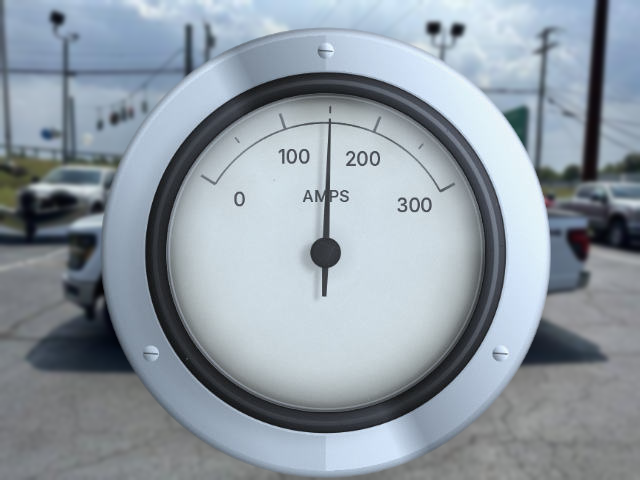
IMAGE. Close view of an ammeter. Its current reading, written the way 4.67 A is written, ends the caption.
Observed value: 150 A
